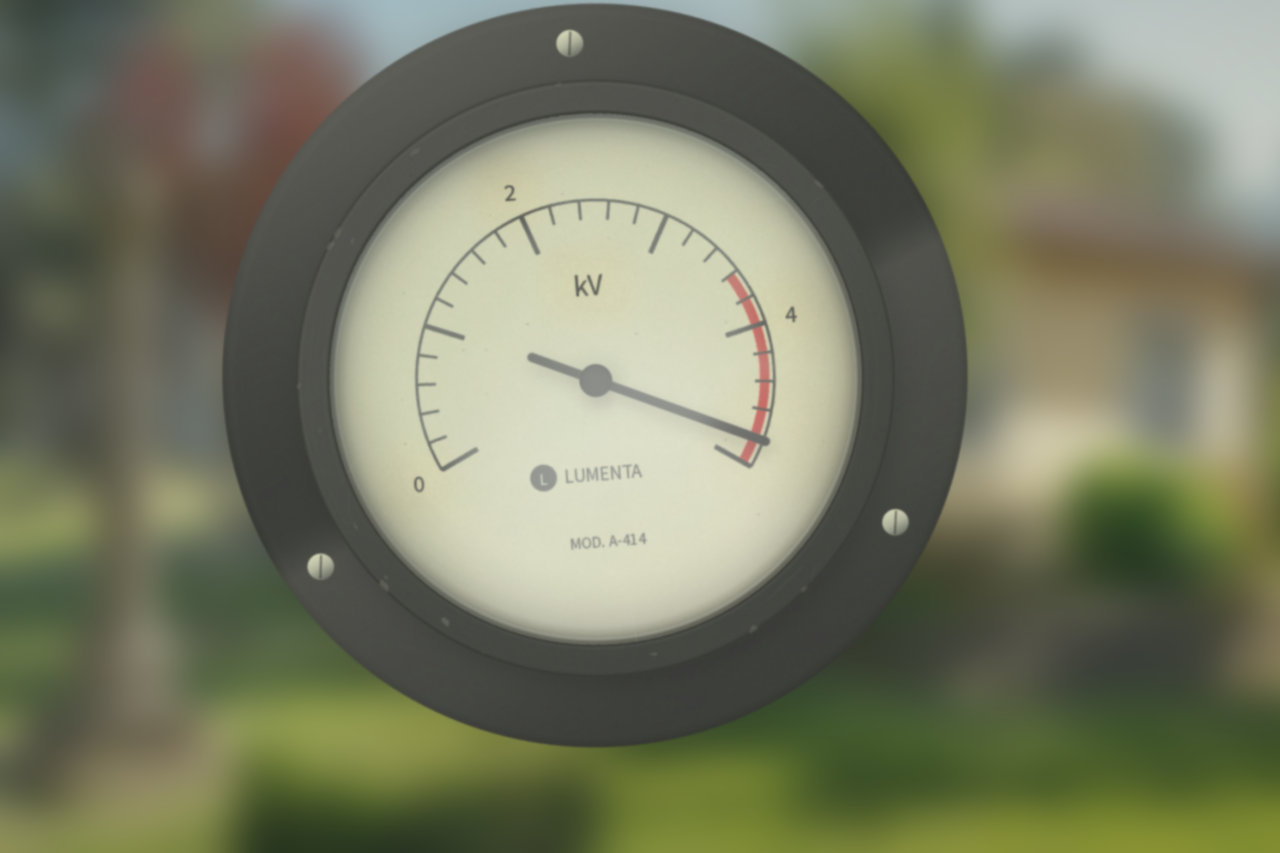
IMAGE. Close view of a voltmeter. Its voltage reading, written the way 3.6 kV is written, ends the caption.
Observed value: 4.8 kV
